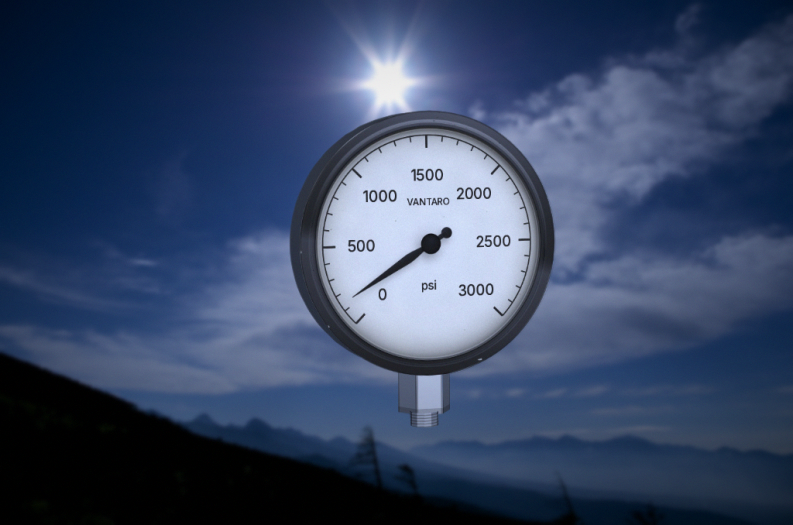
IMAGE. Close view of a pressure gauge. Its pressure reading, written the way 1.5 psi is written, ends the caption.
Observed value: 150 psi
